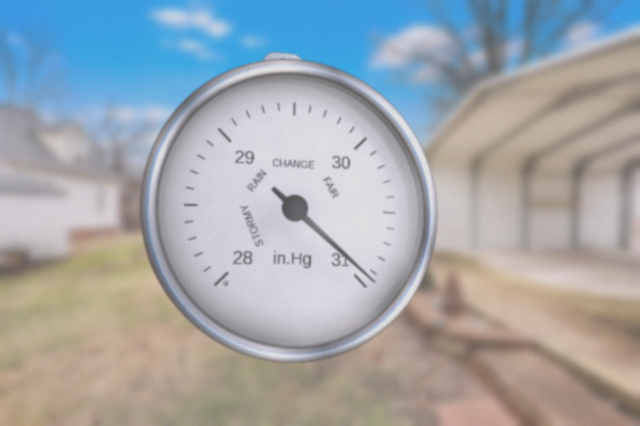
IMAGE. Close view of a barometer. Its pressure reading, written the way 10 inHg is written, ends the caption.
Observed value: 30.95 inHg
